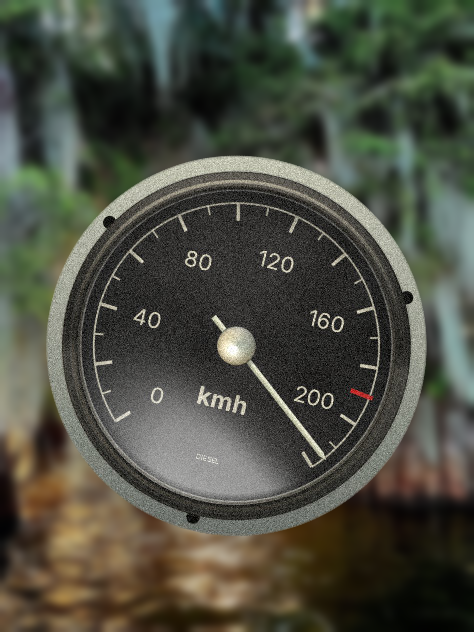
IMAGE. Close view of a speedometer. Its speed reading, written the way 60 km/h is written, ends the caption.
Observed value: 215 km/h
